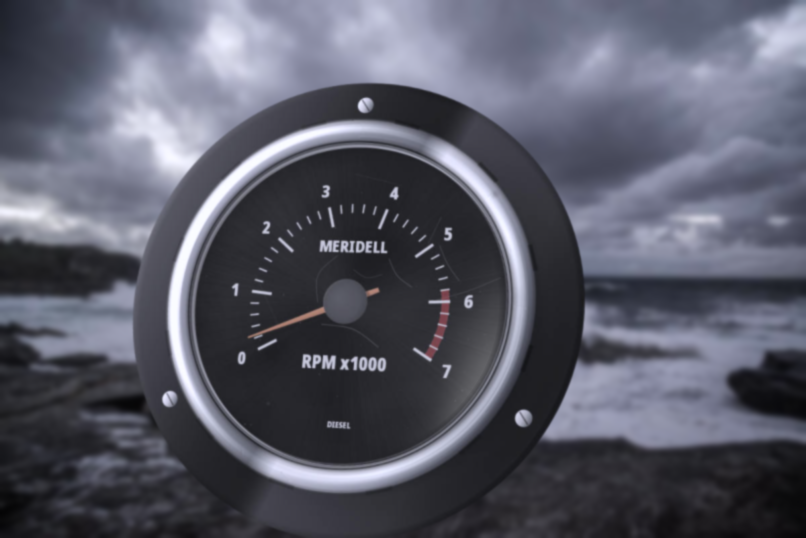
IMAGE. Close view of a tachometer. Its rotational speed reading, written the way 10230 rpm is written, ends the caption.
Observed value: 200 rpm
